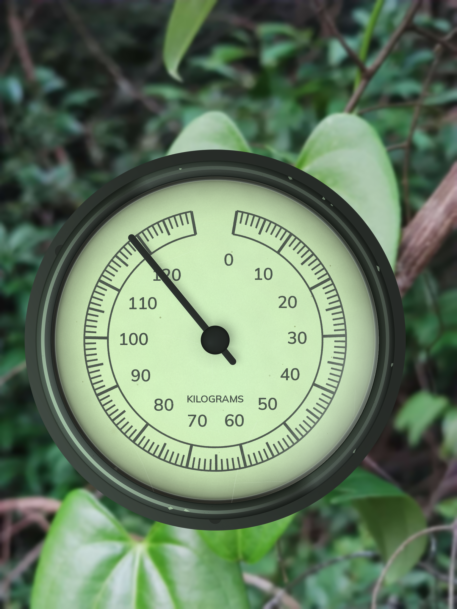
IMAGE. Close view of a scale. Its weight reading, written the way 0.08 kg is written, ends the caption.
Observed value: 119 kg
